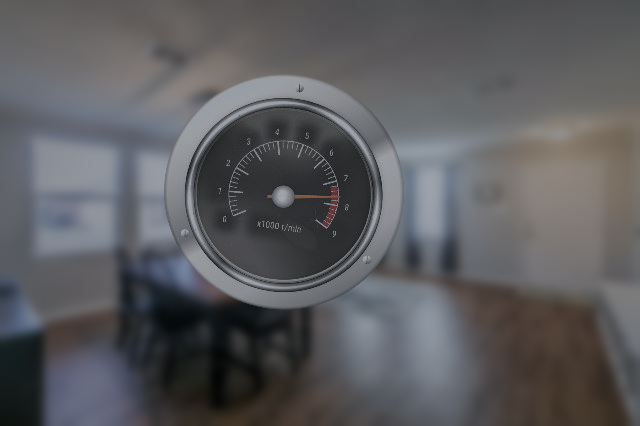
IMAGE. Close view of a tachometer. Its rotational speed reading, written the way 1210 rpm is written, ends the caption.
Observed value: 7600 rpm
